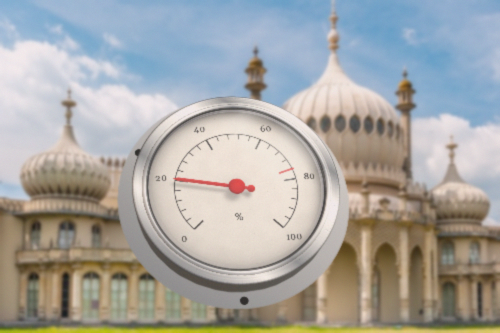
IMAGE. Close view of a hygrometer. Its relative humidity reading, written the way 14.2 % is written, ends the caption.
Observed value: 20 %
